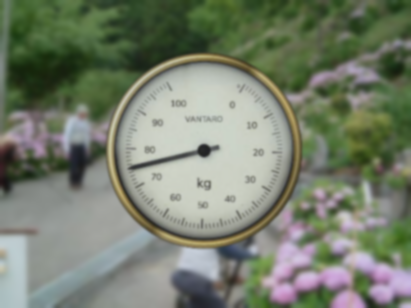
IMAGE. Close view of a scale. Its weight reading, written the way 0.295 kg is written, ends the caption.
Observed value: 75 kg
